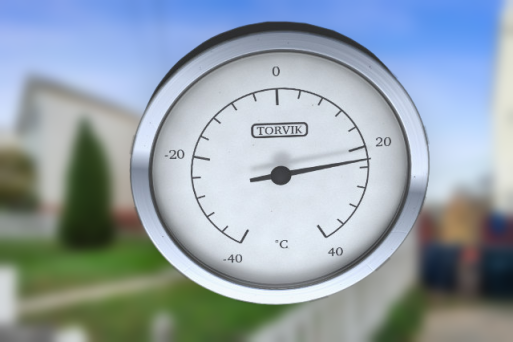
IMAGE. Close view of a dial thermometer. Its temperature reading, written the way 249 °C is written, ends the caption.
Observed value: 22 °C
